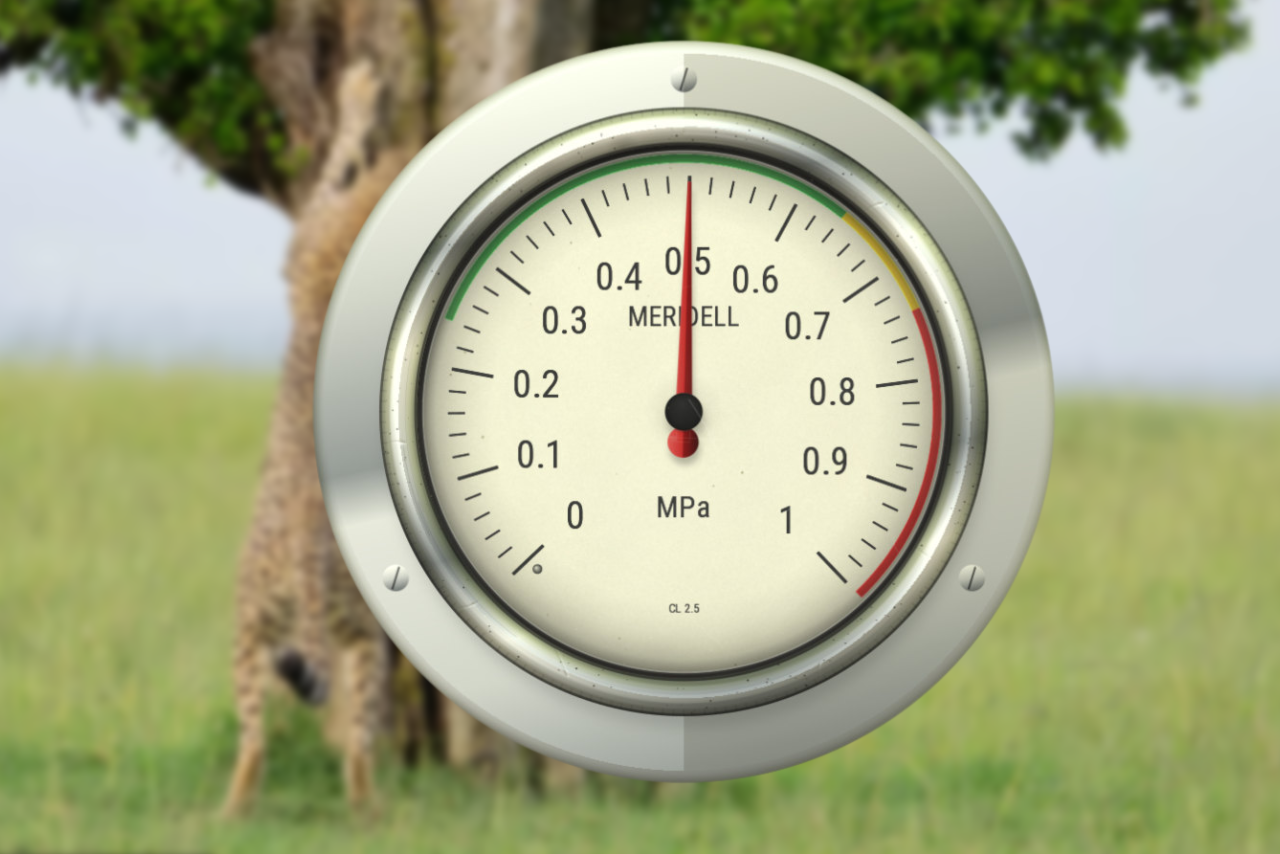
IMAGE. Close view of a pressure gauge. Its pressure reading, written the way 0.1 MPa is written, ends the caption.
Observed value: 0.5 MPa
